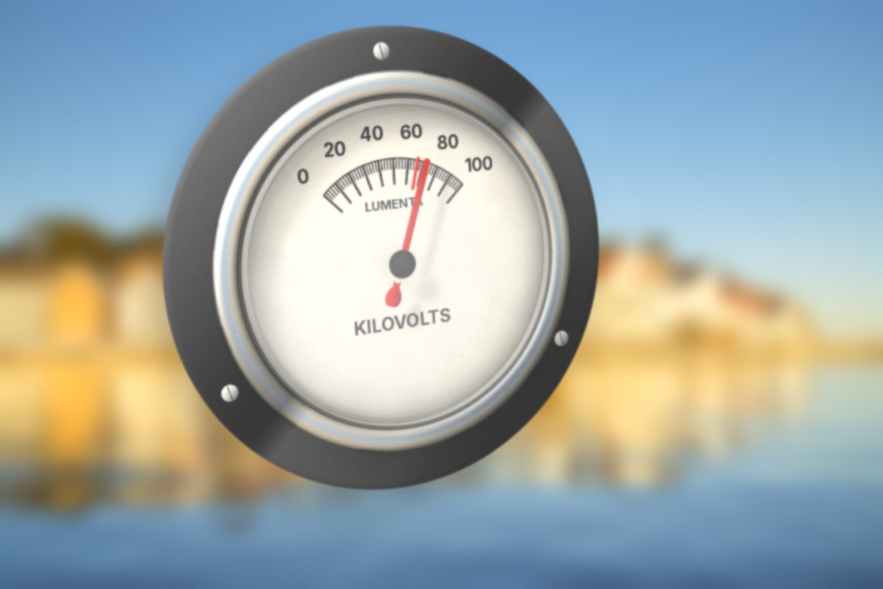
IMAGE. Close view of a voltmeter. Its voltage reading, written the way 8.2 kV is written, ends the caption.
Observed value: 70 kV
